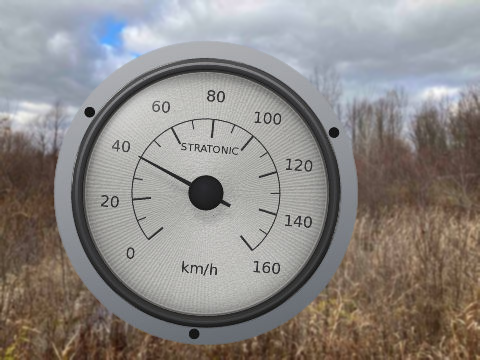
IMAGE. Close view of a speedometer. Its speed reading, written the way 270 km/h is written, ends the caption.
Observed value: 40 km/h
